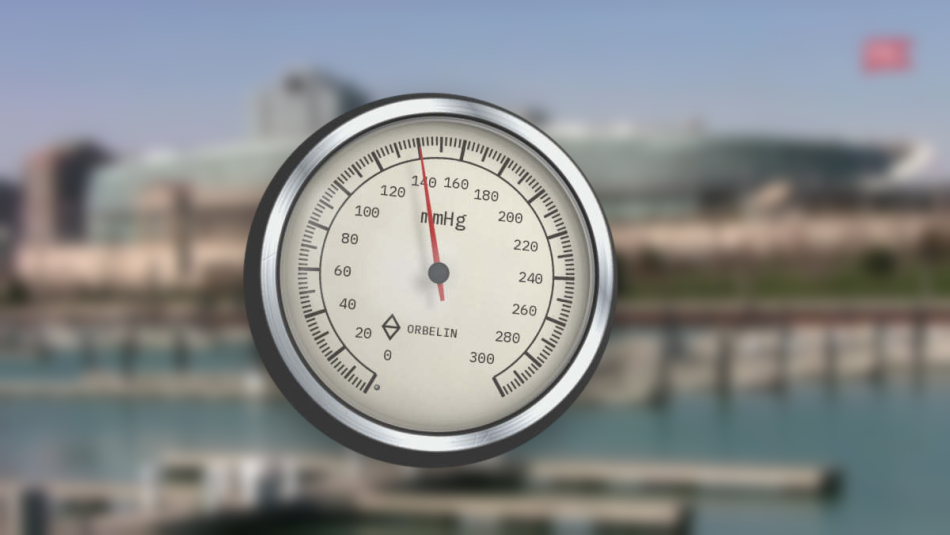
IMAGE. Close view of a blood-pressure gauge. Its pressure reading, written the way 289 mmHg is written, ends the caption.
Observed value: 140 mmHg
